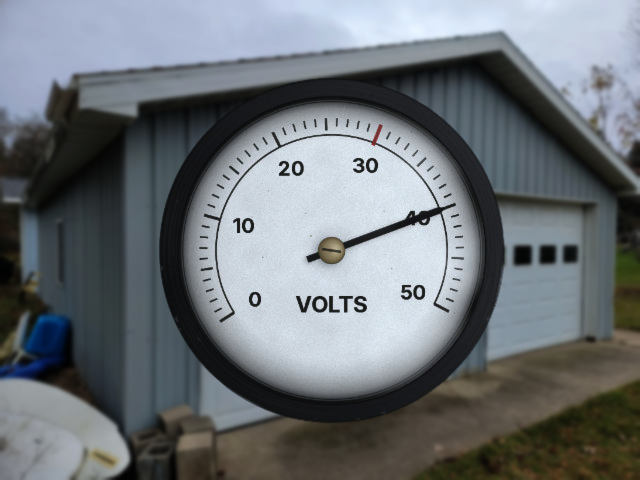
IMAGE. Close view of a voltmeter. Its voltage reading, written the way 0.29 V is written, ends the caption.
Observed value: 40 V
